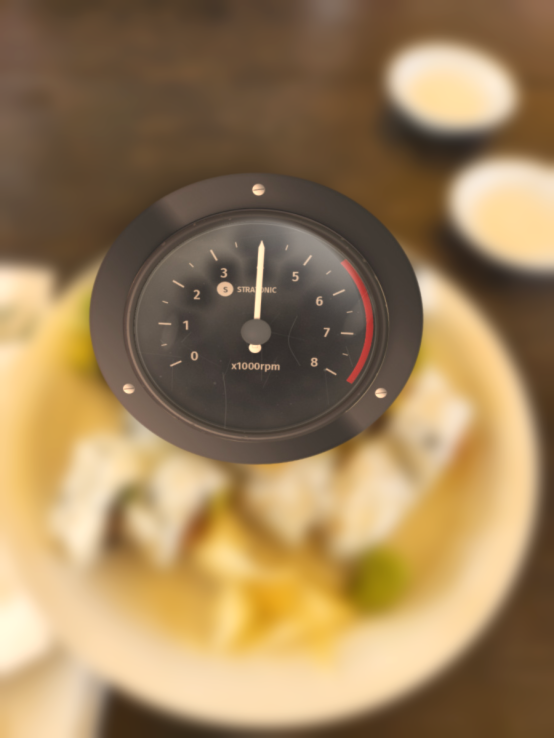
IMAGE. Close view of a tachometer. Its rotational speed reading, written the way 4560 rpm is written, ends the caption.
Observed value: 4000 rpm
